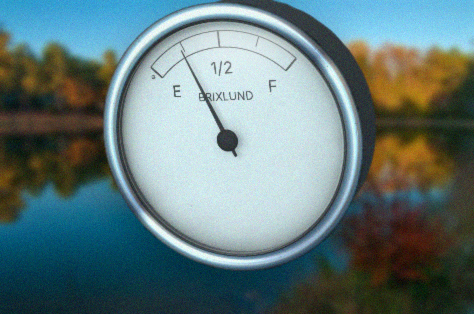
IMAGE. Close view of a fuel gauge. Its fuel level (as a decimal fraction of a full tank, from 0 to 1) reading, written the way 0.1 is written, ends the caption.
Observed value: 0.25
